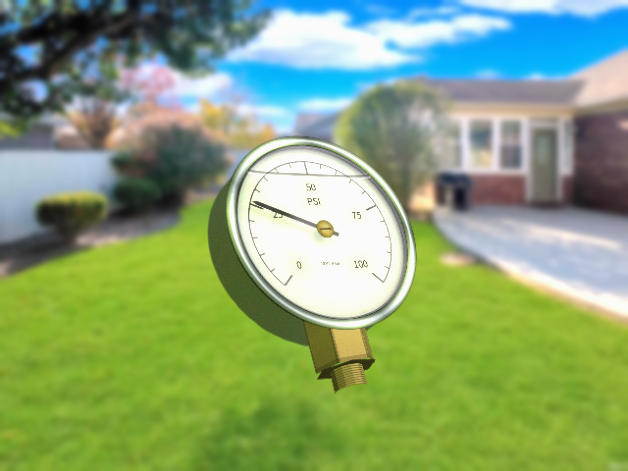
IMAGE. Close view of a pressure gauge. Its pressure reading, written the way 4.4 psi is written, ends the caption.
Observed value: 25 psi
